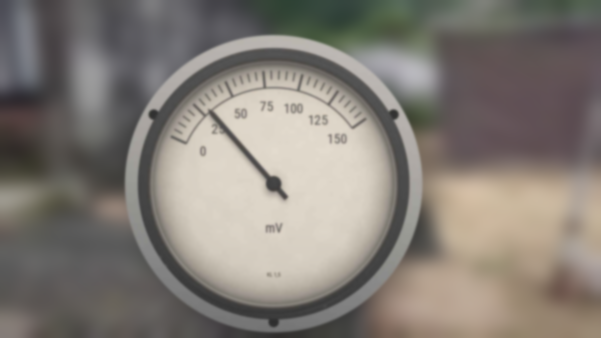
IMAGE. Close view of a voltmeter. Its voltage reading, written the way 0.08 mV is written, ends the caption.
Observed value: 30 mV
